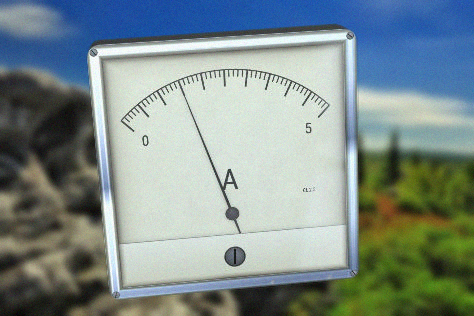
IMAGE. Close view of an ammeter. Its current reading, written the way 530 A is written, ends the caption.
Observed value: 1.5 A
